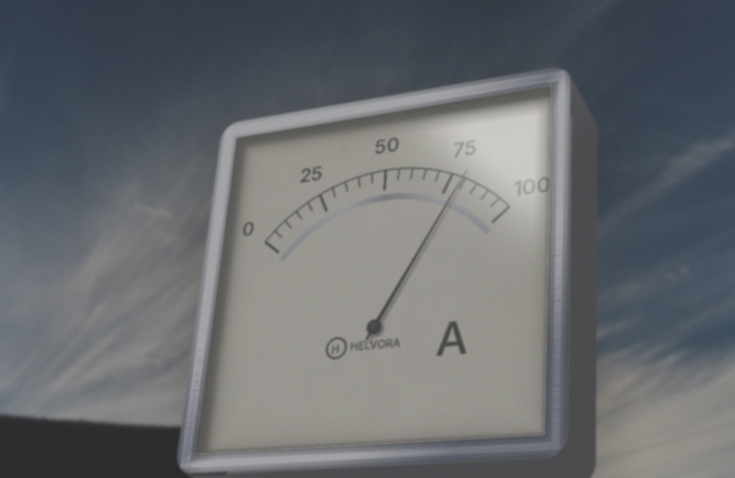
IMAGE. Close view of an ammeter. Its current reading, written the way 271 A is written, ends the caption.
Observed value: 80 A
